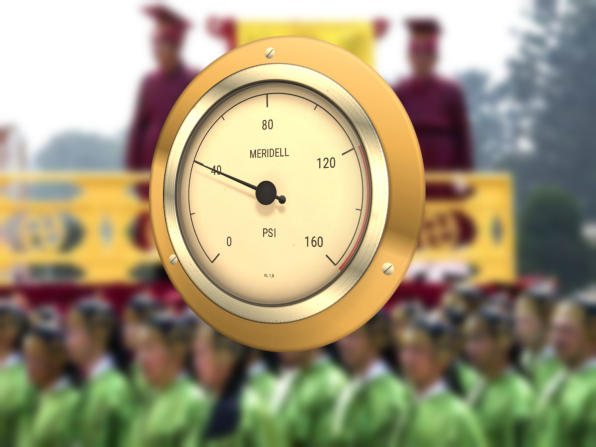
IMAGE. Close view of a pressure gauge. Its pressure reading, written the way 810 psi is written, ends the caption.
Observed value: 40 psi
